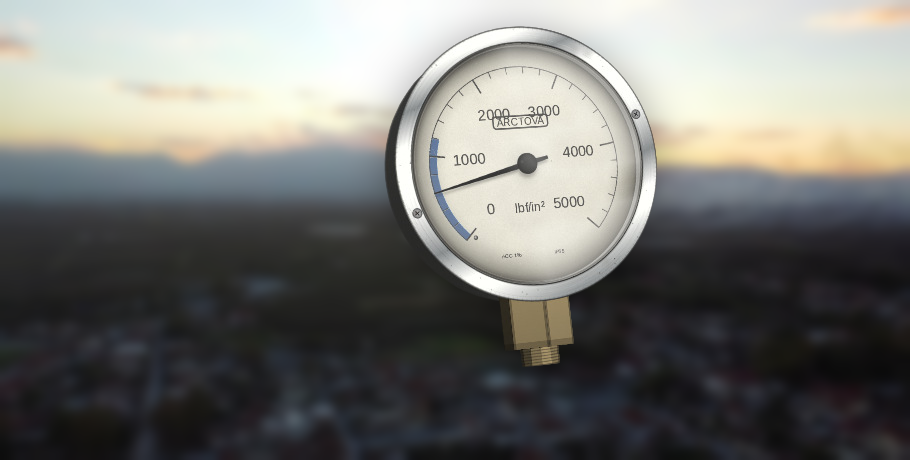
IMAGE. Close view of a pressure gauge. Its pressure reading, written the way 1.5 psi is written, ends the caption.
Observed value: 600 psi
